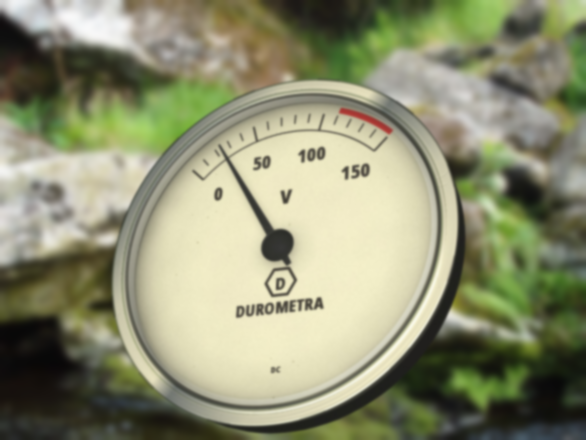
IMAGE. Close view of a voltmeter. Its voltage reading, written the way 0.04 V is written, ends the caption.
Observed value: 25 V
